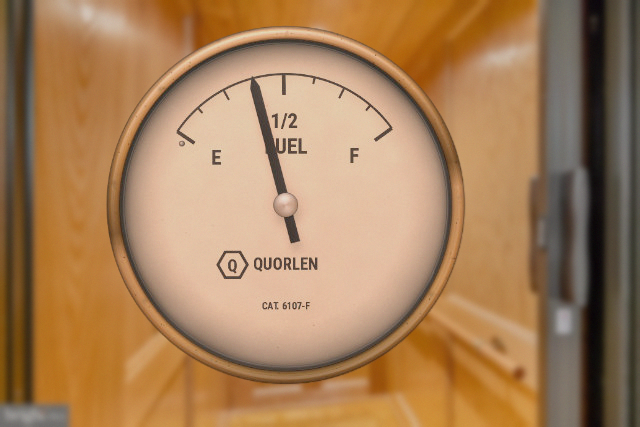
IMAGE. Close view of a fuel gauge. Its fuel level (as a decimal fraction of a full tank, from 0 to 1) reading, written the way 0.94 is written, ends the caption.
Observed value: 0.375
